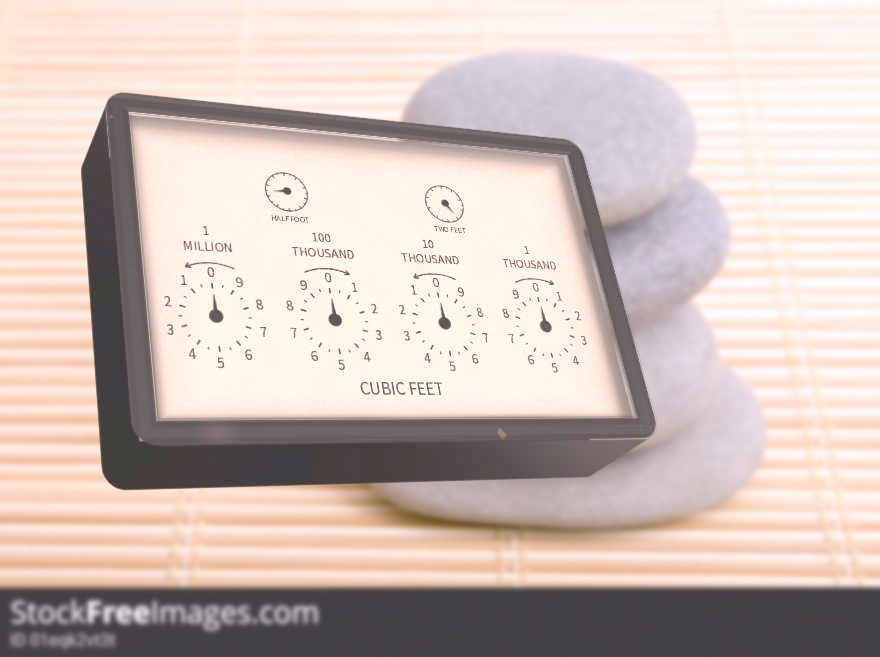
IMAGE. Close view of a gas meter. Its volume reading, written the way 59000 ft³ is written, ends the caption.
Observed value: 0 ft³
